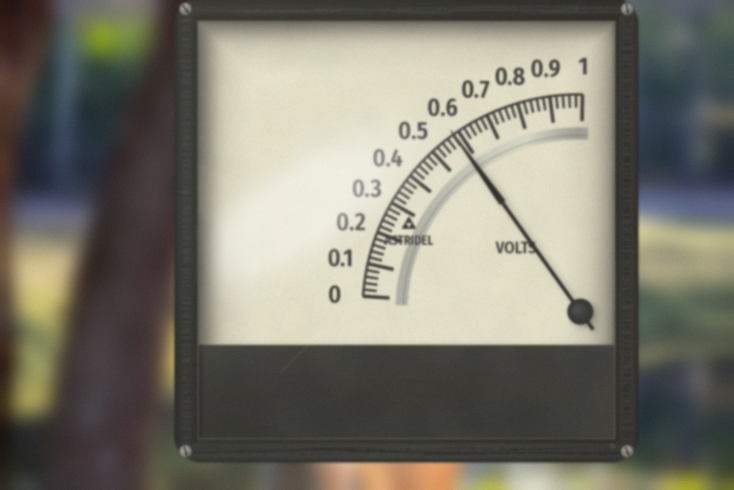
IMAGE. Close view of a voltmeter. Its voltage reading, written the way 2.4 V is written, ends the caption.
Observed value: 0.58 V
